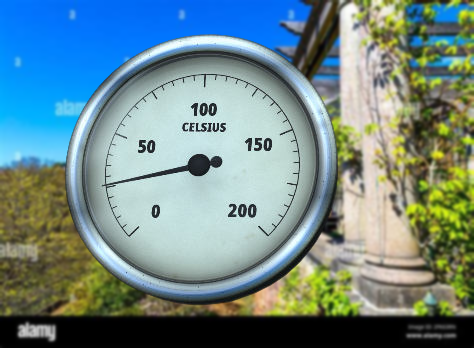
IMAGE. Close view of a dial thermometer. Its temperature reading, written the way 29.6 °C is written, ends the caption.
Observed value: 25 °C
